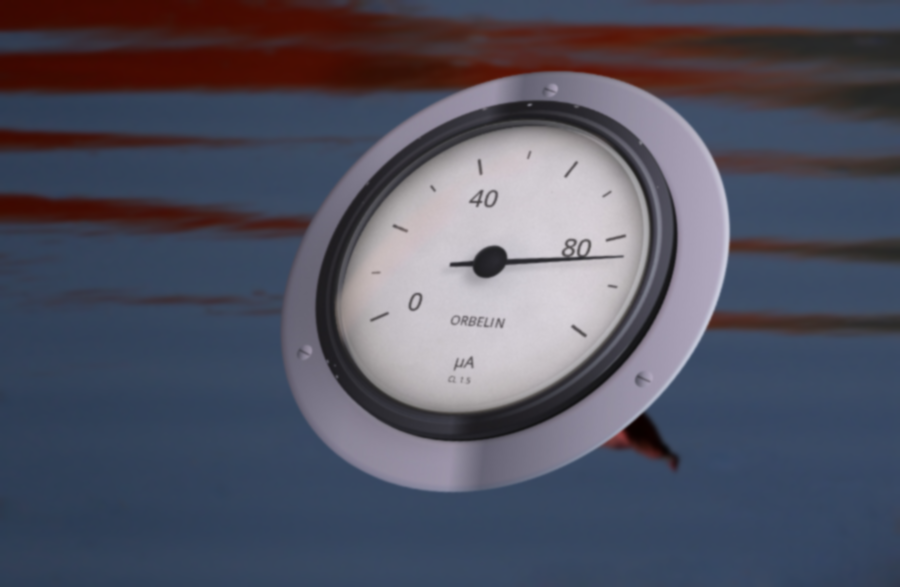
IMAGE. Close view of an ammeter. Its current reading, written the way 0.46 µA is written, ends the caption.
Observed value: 85 µA
